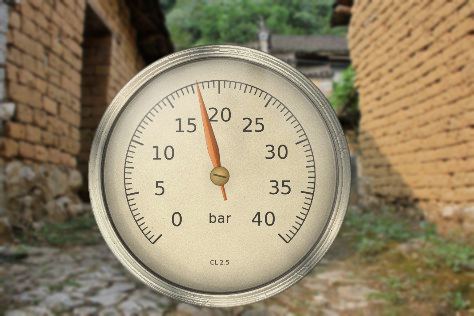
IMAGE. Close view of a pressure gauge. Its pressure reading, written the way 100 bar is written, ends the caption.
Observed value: 18 bar
